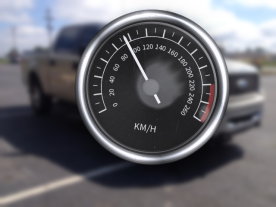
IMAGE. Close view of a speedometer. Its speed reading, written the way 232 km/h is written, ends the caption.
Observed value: 95 km/h
